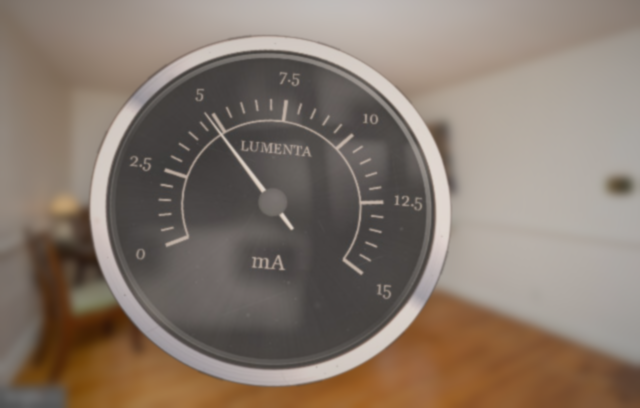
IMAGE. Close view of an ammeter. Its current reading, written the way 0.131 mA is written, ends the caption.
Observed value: 4.75 mA
